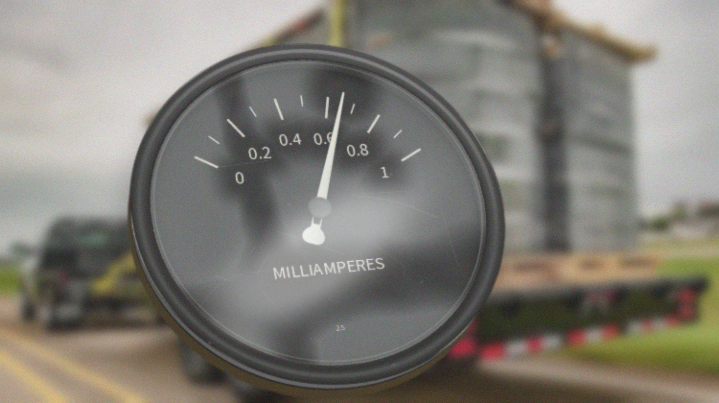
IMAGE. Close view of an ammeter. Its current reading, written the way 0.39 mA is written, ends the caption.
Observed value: 0.65 mA
